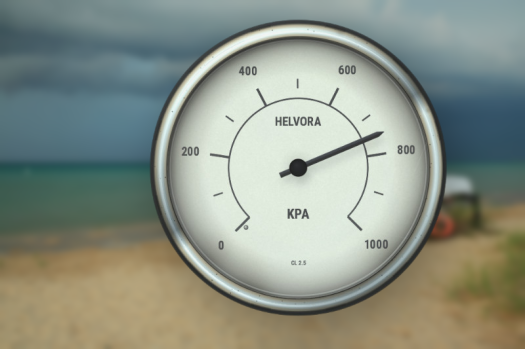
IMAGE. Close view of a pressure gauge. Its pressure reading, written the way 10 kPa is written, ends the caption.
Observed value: 750 kPa
